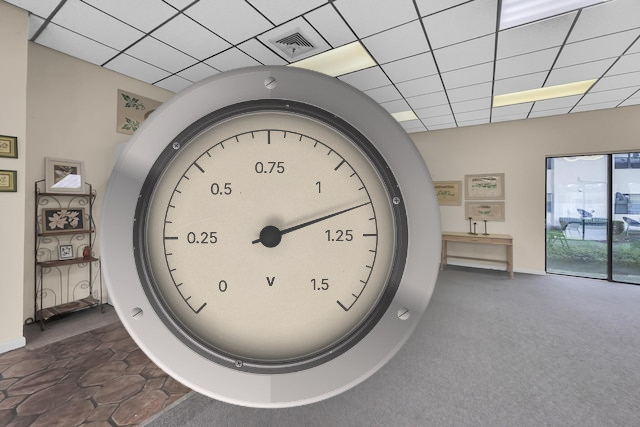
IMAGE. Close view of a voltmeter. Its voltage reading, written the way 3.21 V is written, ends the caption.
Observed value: 1.15 V
